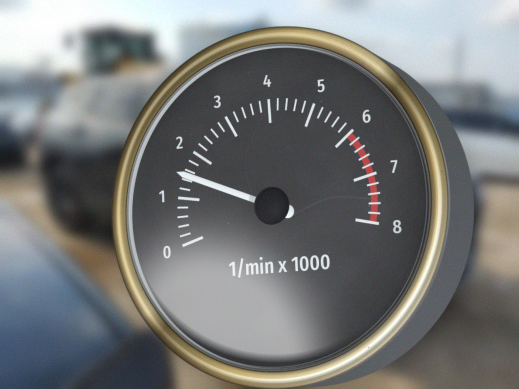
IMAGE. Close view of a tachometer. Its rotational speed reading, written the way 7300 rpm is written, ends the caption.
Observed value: 1500 rpm
